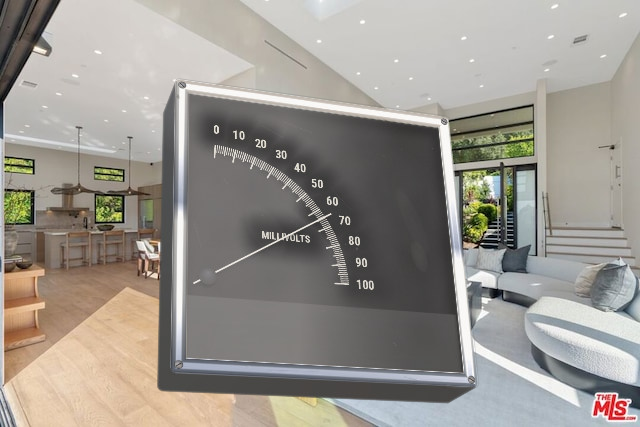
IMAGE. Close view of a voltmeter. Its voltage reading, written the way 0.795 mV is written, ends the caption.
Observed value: 65 mV
